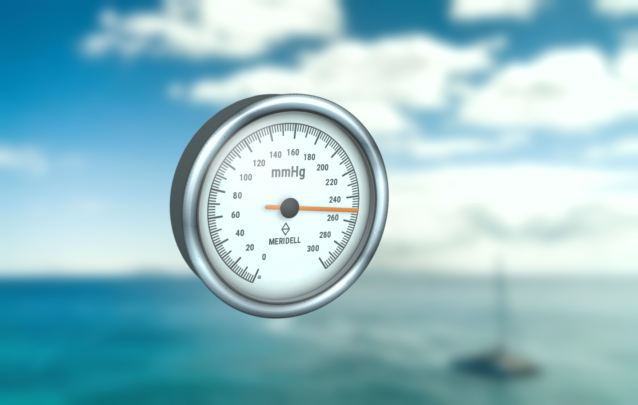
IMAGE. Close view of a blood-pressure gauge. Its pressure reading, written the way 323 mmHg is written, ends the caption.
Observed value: 250 mmHg
